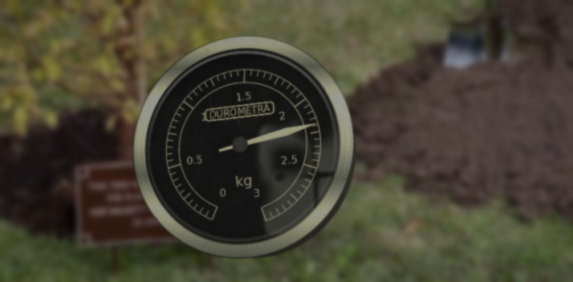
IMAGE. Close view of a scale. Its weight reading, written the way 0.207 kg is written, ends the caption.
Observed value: 2.2 kg
